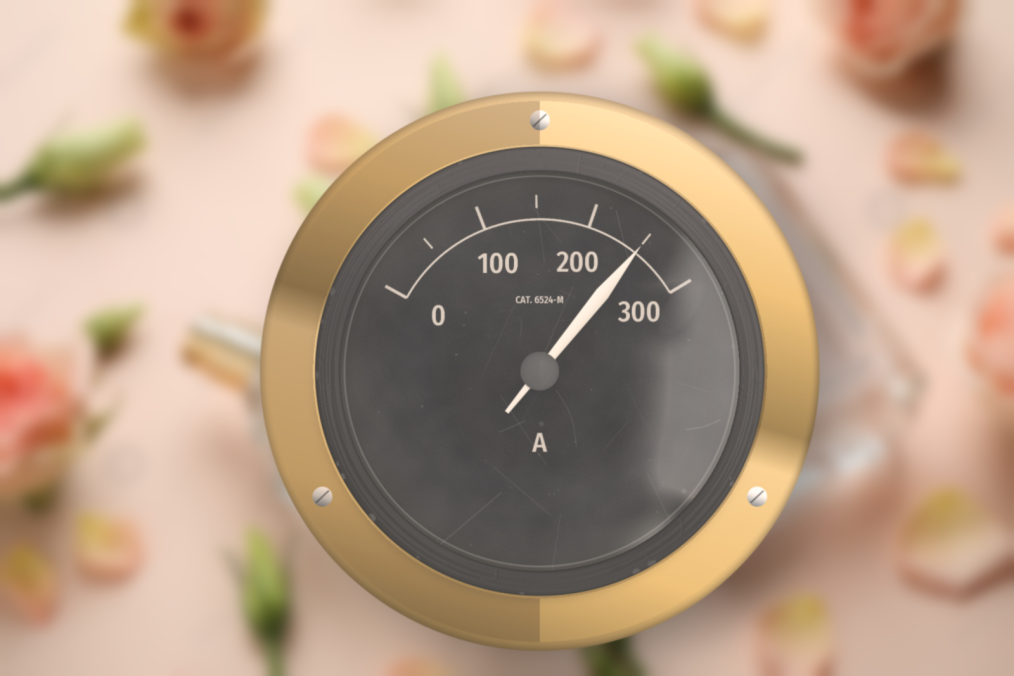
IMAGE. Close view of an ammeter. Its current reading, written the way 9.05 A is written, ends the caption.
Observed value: 250 A
